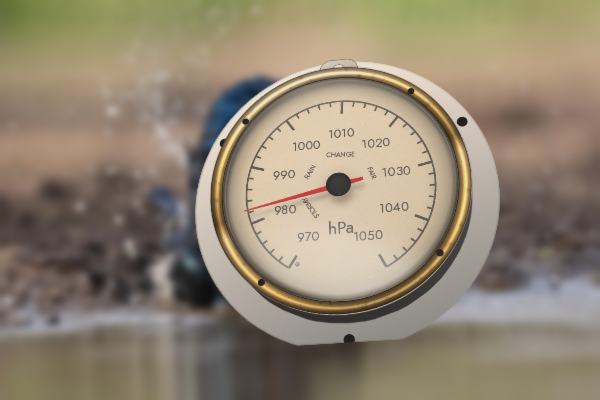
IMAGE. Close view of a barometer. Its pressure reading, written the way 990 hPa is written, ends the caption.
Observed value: 982 hPa
